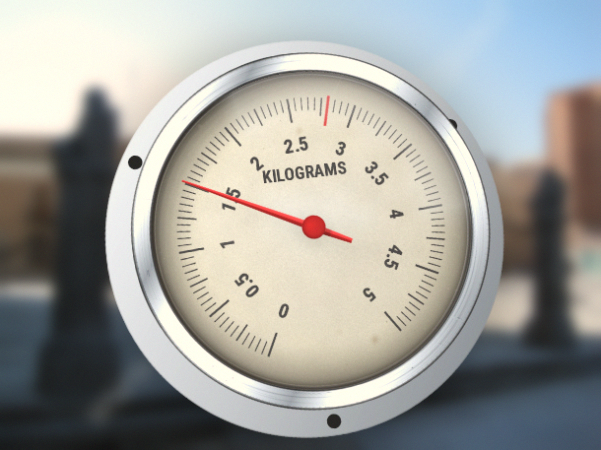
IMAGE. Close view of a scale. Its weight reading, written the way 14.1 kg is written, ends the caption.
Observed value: 1.5 kg
